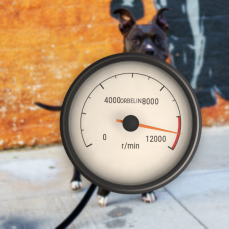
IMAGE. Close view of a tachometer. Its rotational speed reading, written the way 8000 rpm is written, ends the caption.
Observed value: 11000 rpm
